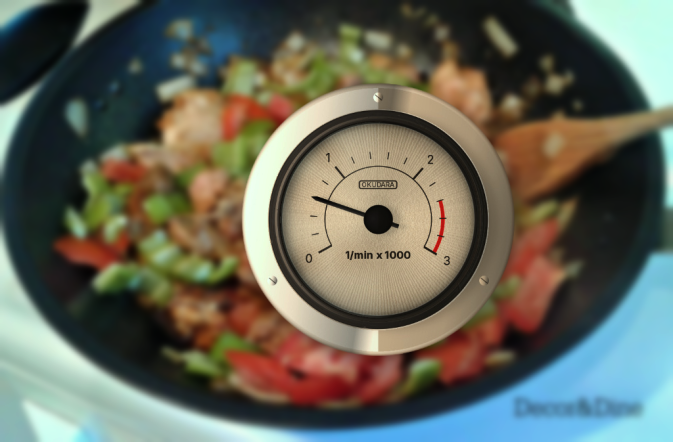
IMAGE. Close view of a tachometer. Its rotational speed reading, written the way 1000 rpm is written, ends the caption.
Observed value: 600 rpm
